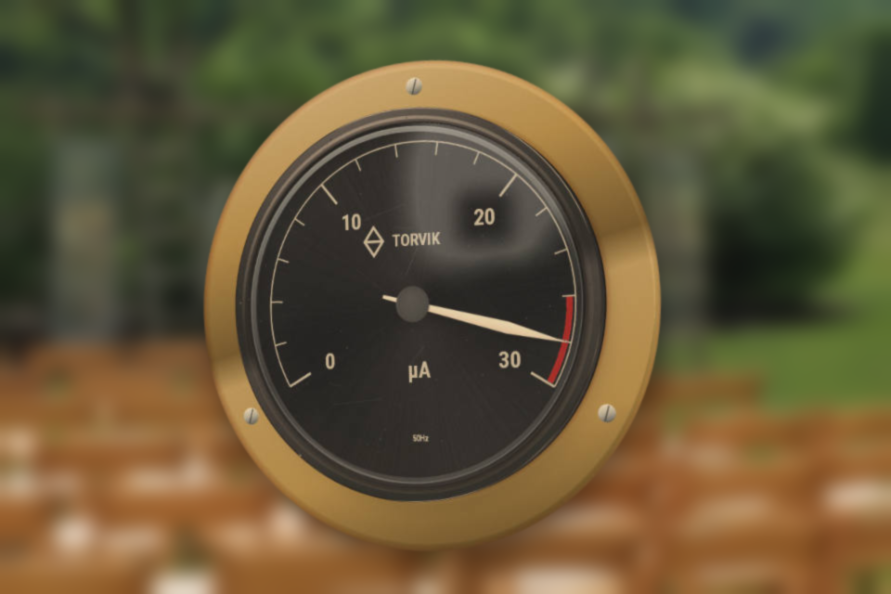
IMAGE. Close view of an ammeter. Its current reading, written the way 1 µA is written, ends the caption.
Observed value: 28 µA
